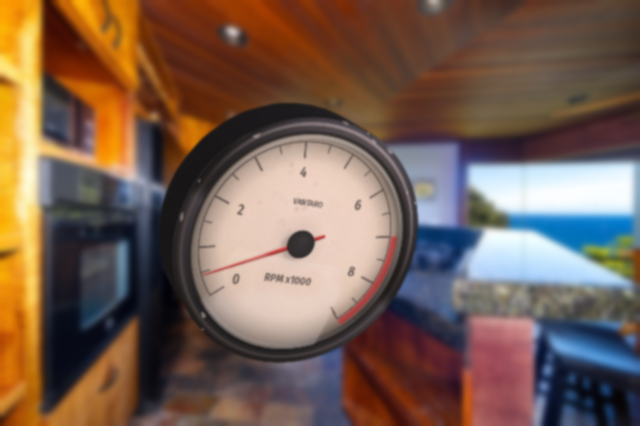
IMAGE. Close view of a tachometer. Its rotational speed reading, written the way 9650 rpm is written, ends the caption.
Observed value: 500 rpm
